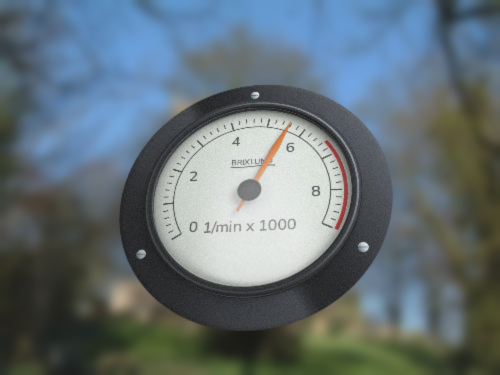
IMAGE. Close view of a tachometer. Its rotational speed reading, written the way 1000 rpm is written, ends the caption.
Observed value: 5600 rpm
